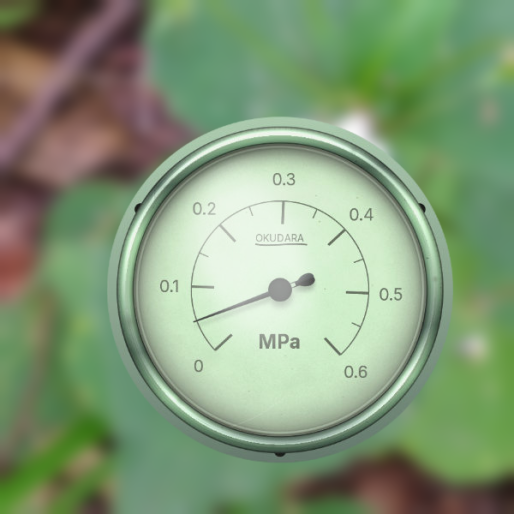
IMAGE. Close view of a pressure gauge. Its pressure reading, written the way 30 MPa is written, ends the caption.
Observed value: 0.05 MPa
